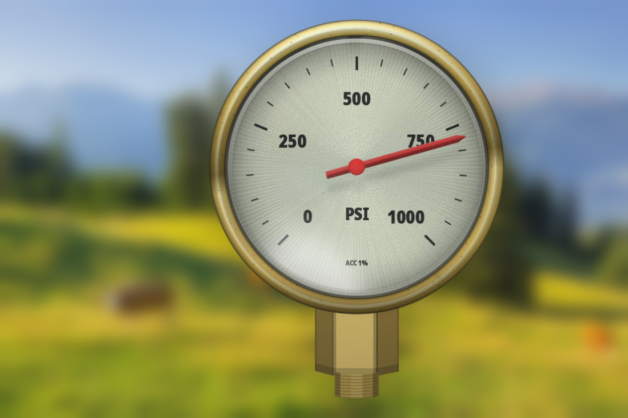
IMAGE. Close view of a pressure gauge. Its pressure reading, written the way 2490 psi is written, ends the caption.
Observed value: 775 psi
